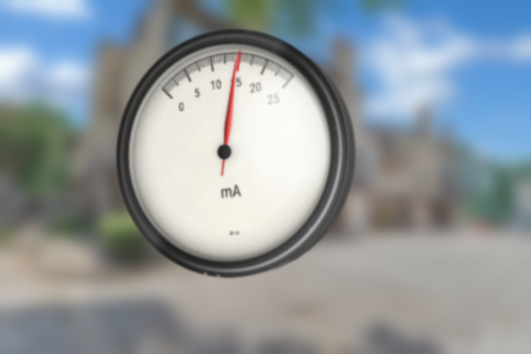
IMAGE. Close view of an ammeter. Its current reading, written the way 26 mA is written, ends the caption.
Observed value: 15 mA
